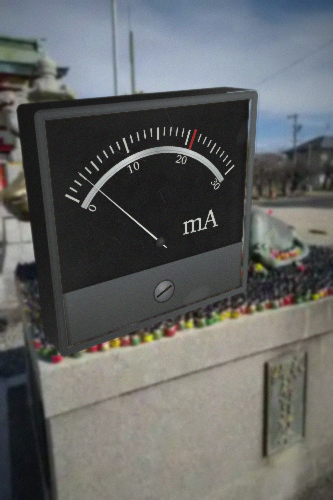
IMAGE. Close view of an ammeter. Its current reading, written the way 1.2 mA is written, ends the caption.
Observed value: 3 mA
